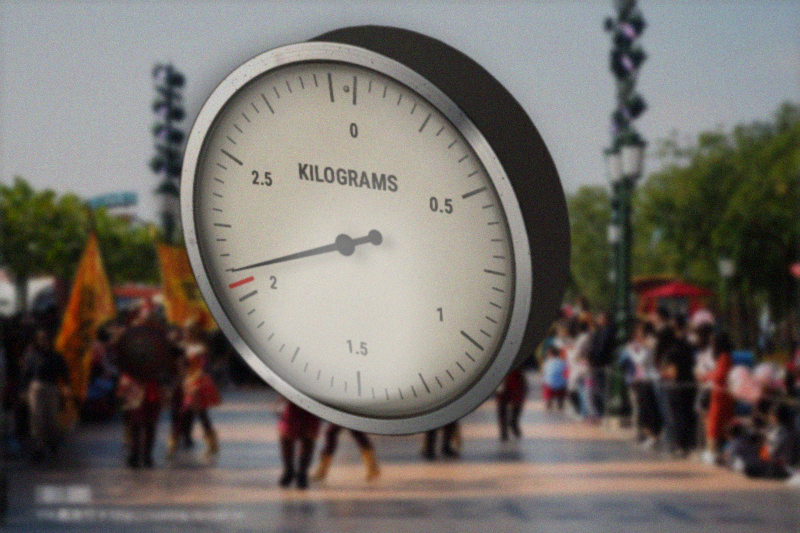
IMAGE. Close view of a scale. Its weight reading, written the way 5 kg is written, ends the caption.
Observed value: 2.1 kg
